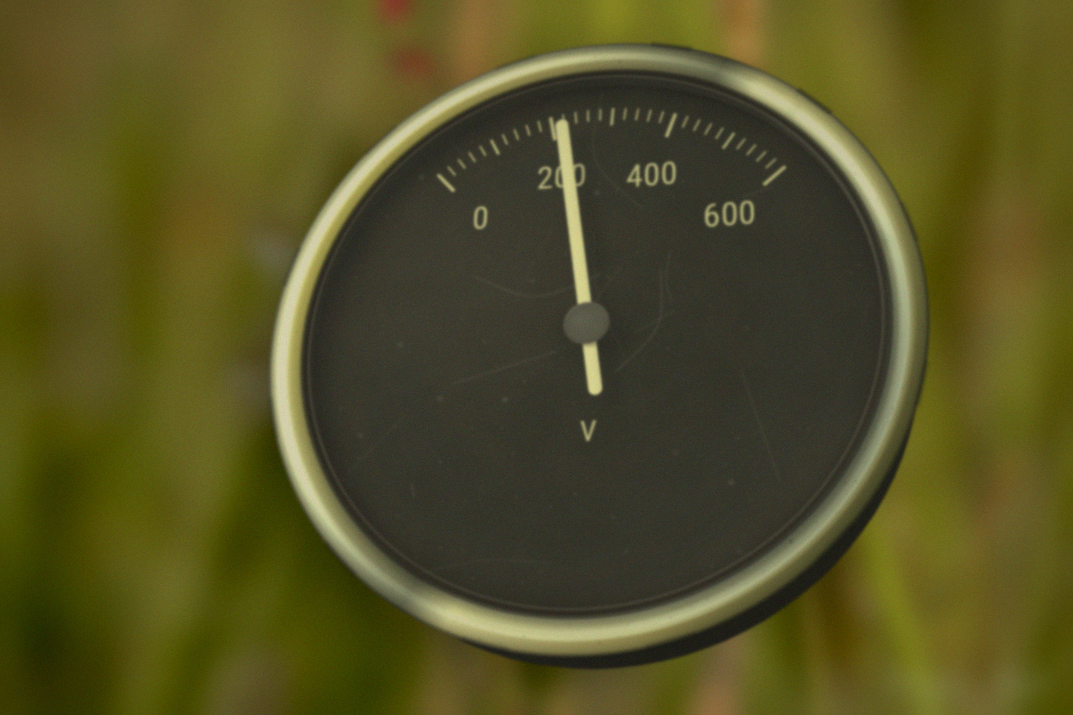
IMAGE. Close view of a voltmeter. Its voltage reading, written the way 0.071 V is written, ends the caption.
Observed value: 220 V
